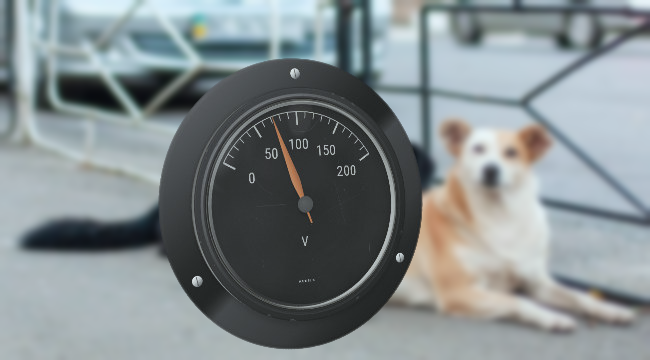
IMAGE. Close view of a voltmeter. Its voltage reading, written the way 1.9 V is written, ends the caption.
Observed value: 70 V
